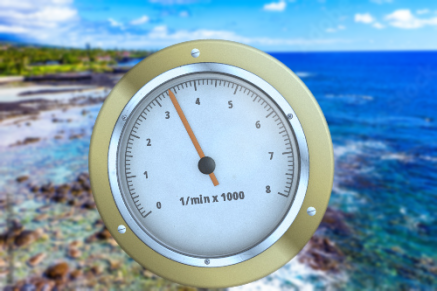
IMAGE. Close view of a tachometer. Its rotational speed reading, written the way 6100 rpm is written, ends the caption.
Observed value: 3400 rpm
